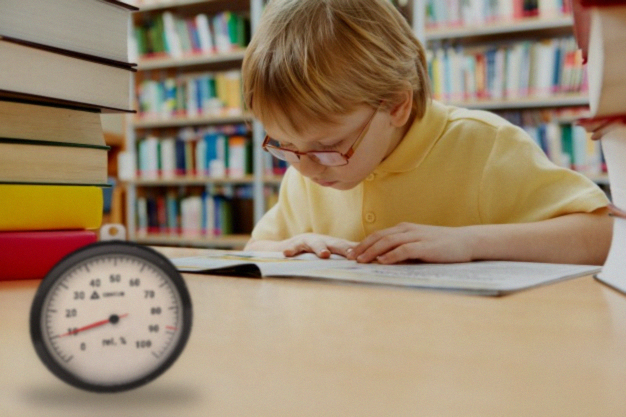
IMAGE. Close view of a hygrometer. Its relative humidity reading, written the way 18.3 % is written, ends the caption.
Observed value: 10 %
